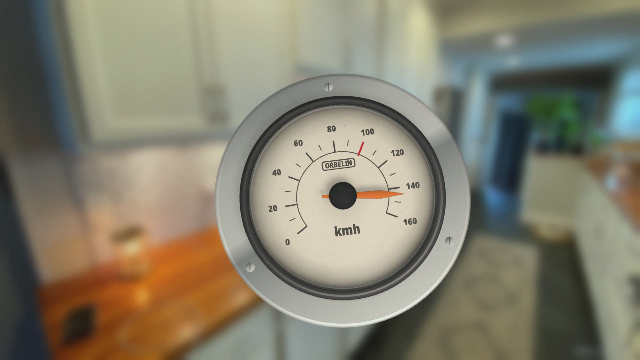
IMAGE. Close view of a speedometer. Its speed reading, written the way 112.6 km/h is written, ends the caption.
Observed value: 145 km/h
